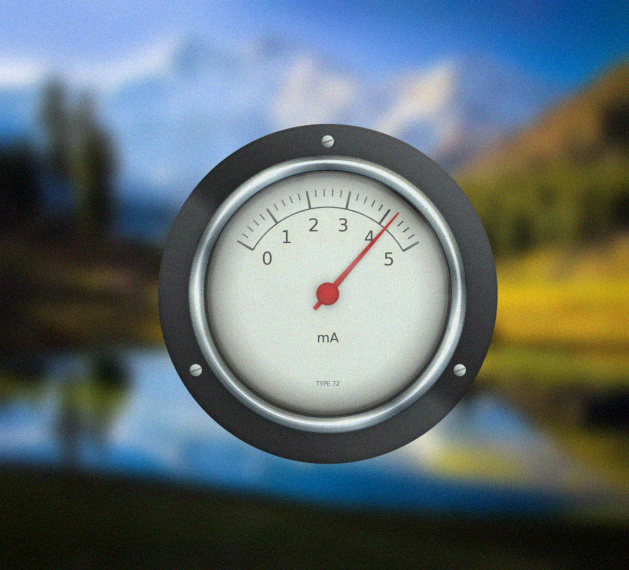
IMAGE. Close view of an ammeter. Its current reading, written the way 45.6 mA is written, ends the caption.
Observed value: 4.2 mA
